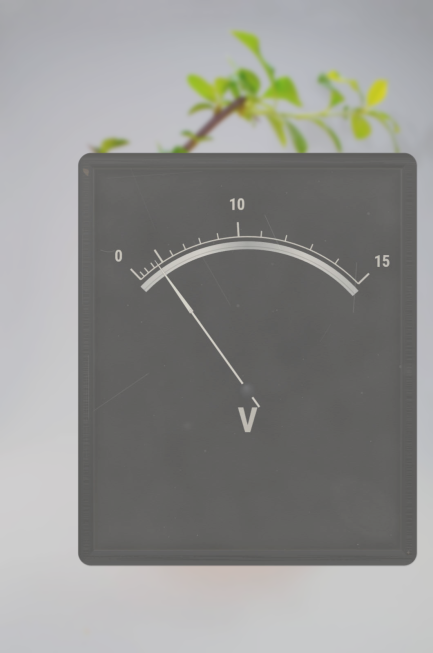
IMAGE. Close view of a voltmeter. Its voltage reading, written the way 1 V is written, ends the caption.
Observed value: 4.5 V
